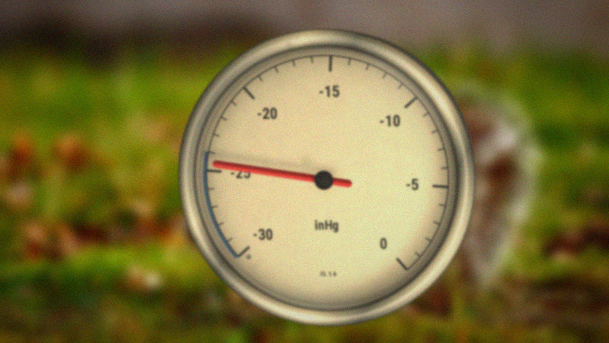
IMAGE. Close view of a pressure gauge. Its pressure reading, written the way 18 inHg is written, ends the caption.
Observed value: -24.5 inHg
